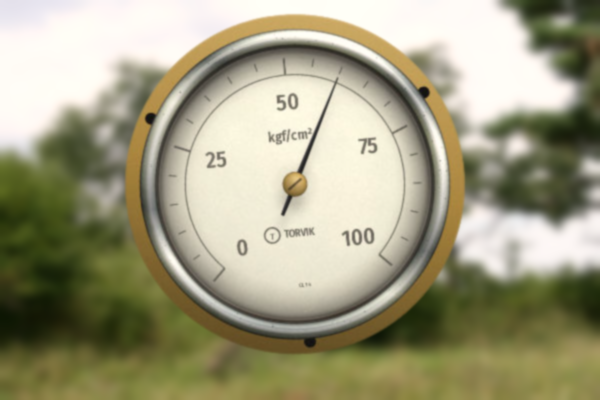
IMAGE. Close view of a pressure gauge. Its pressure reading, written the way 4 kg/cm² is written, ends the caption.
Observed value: 60 kg/cm²
